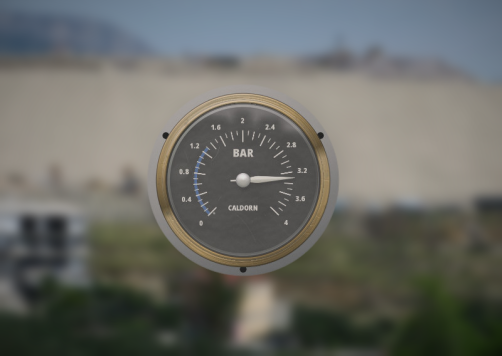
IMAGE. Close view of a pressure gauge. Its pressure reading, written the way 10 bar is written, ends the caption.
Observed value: 3.3 bar
